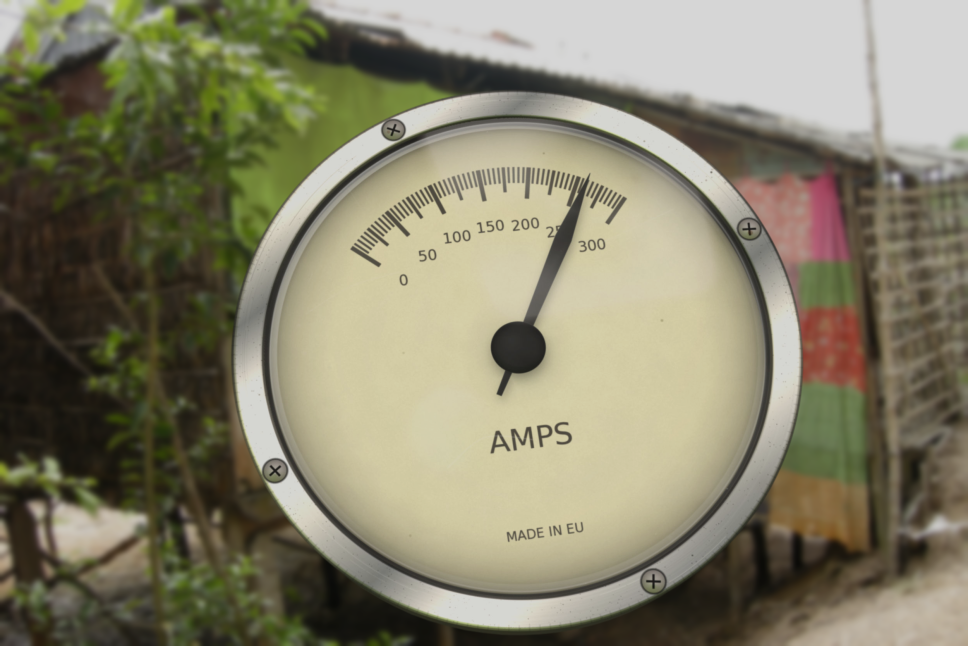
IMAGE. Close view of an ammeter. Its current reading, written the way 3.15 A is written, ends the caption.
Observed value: 260 A
